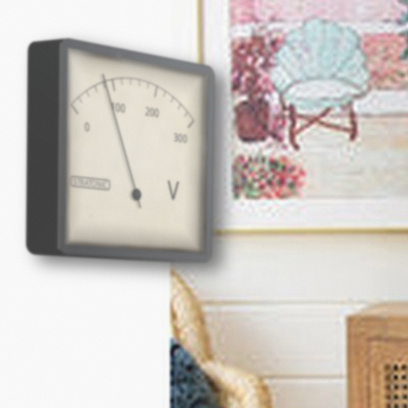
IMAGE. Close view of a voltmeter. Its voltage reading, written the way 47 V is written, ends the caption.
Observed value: 80 V
